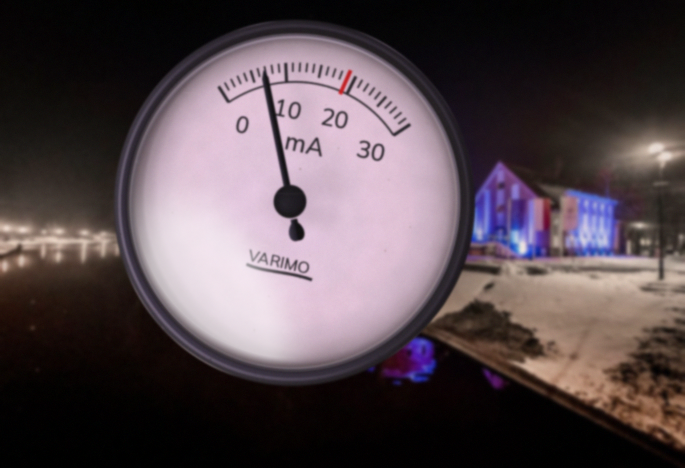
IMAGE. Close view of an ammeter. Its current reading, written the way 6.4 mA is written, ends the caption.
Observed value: 7 mA
